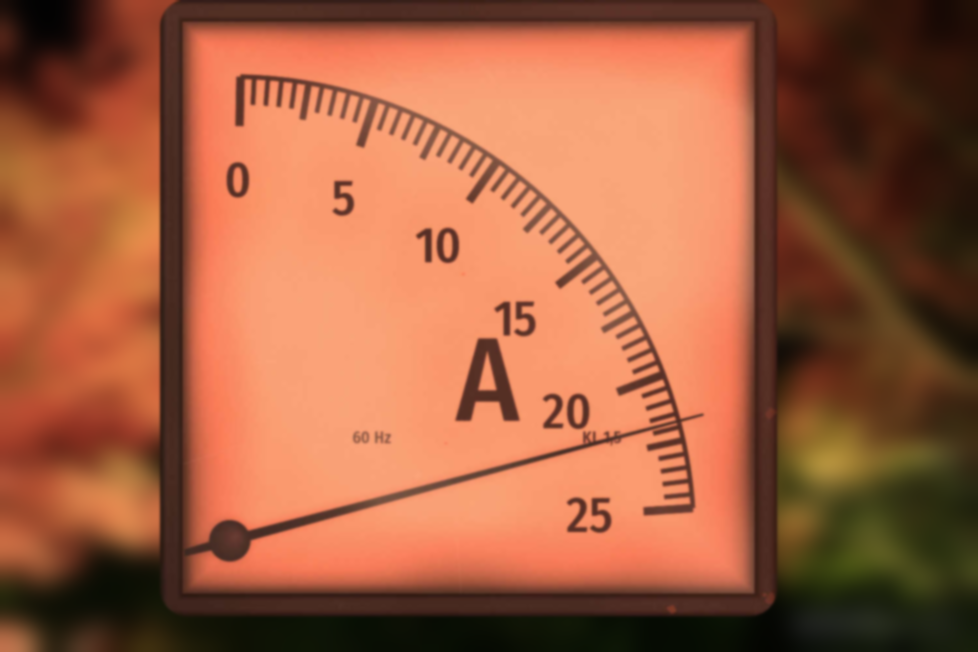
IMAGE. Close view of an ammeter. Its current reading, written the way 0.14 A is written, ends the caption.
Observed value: 21.75 A
